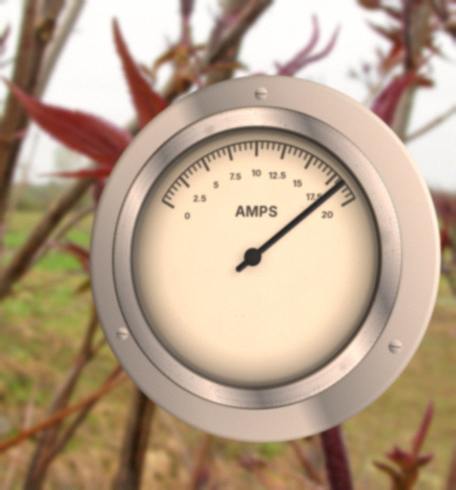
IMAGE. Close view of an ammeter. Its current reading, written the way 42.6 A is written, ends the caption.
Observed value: 18.5 A
